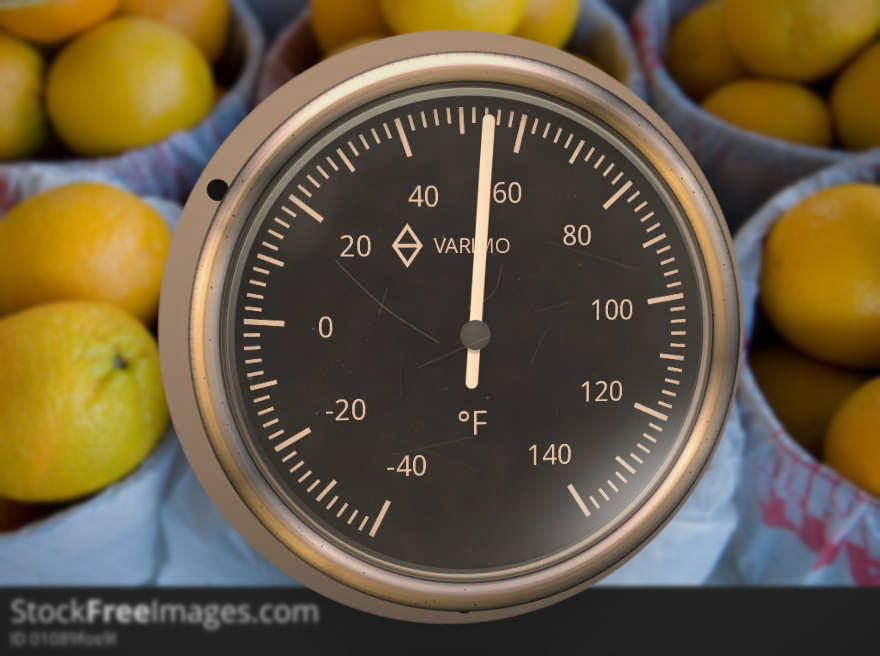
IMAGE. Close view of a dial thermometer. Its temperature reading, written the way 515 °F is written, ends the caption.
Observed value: 54 °F
